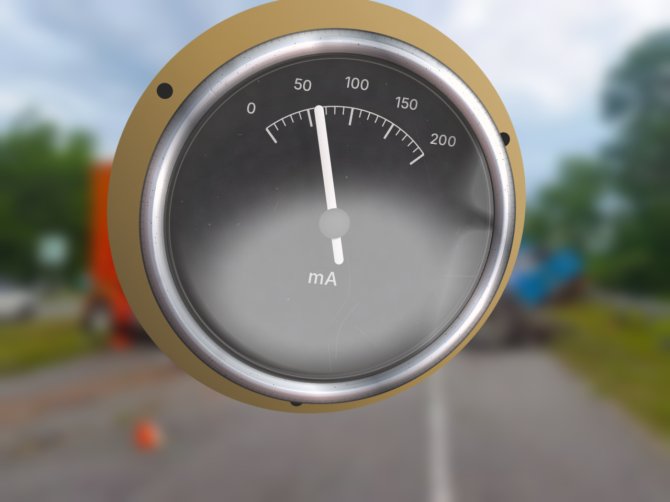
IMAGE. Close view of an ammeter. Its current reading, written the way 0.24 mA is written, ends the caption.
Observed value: 60 mA
